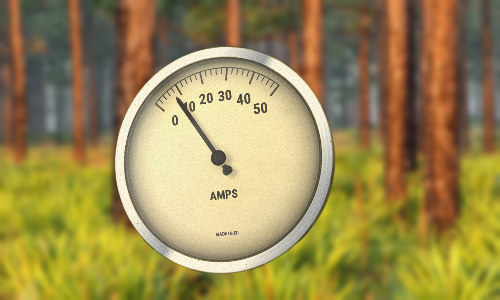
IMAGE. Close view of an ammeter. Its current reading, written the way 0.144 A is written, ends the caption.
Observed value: 8 A
